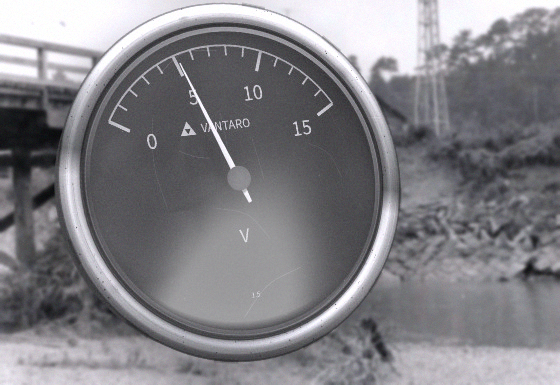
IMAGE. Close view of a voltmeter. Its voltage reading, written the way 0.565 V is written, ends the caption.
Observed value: 5 V
